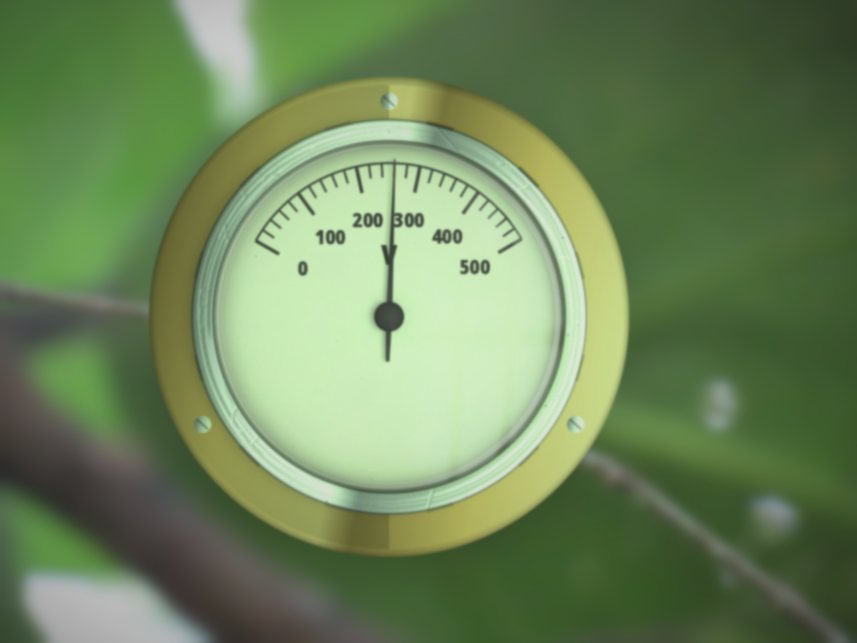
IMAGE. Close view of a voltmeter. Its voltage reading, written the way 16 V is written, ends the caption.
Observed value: 260 V
